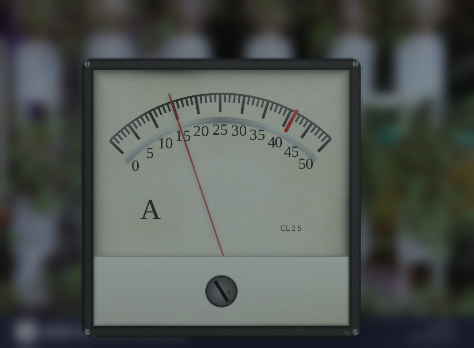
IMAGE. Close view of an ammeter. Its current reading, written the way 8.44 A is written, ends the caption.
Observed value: 15 A
